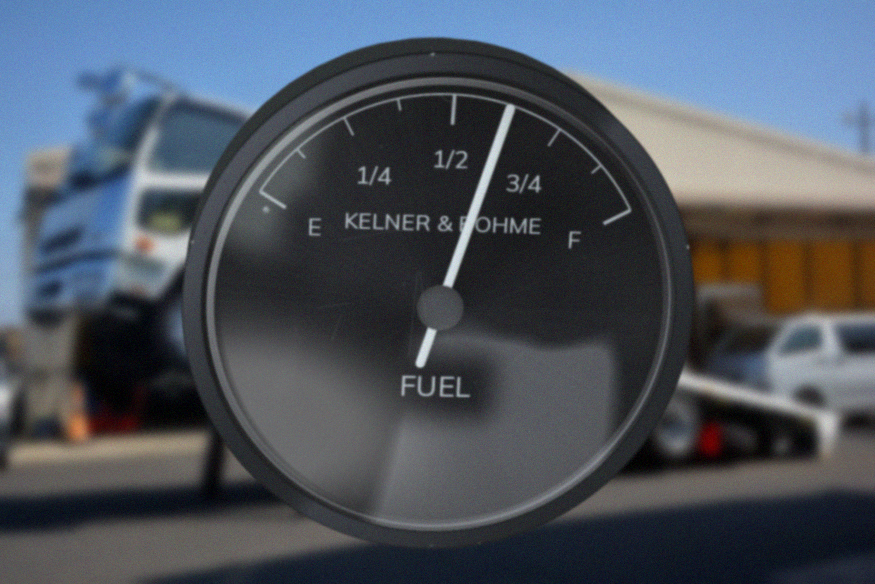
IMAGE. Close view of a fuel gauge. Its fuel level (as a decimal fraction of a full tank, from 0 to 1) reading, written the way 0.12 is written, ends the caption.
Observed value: 0.625
